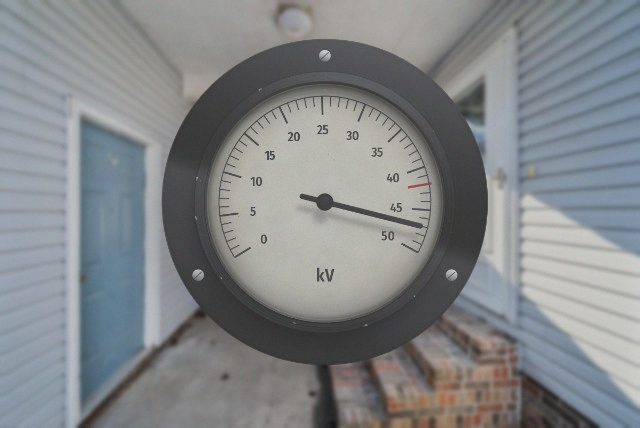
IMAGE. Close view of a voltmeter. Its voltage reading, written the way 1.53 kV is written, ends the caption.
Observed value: 47 kV
